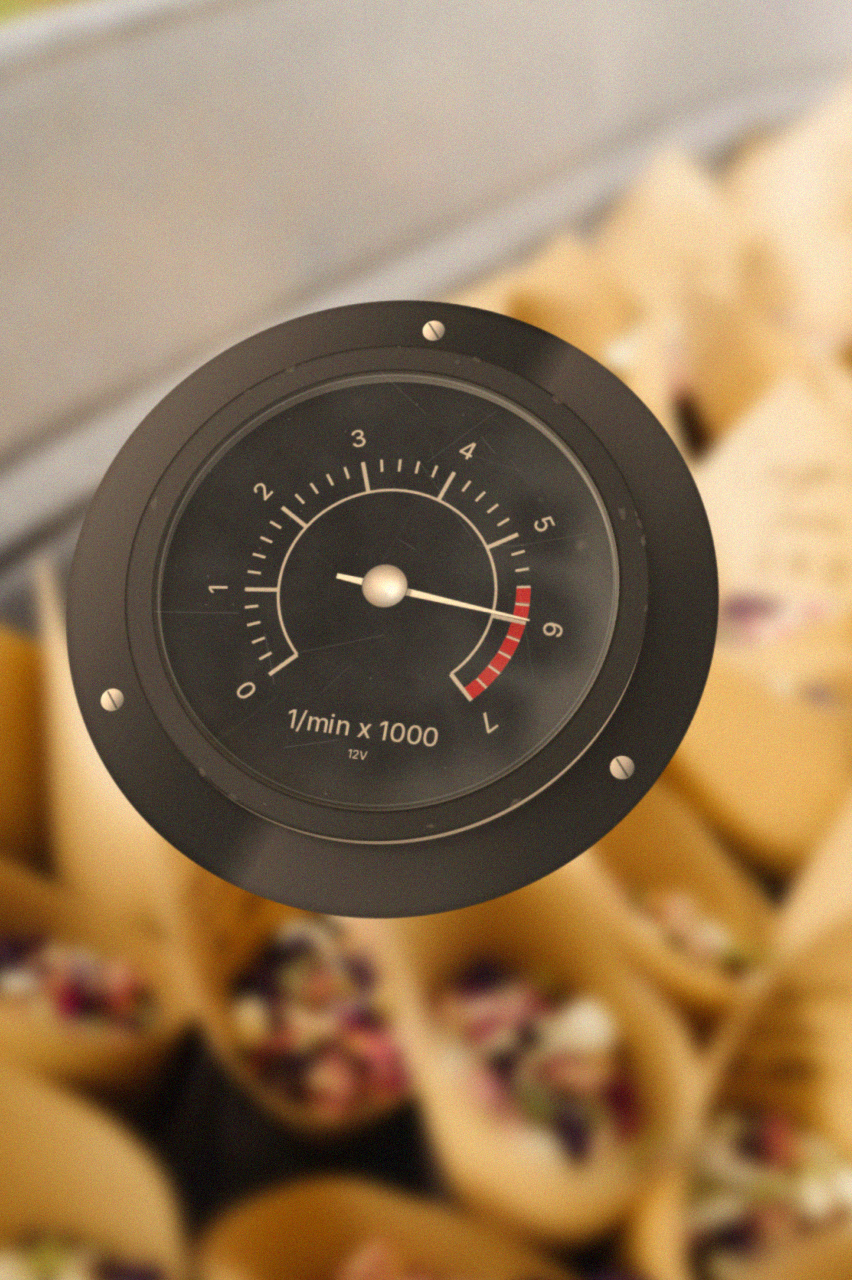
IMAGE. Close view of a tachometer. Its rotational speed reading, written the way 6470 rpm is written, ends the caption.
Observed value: 6000 rpm
